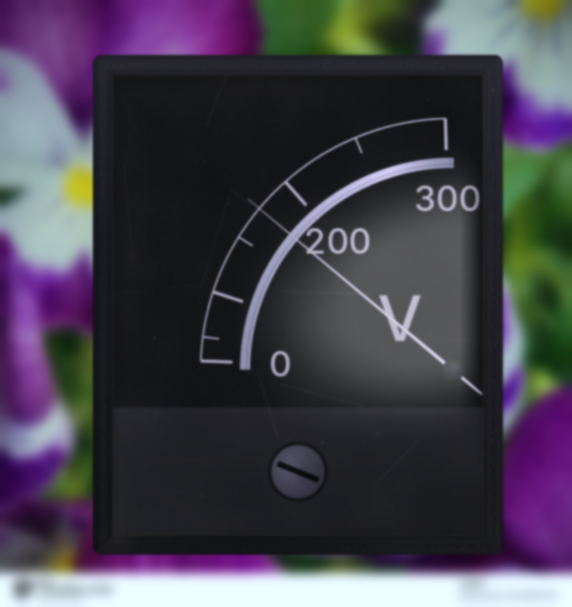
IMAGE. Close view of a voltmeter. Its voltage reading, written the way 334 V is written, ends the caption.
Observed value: 175 V
